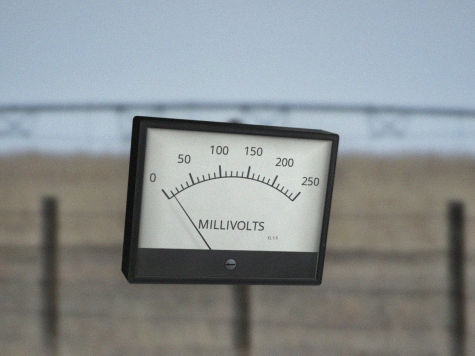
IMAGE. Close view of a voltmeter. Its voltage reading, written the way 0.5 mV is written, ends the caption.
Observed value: 10 mV
